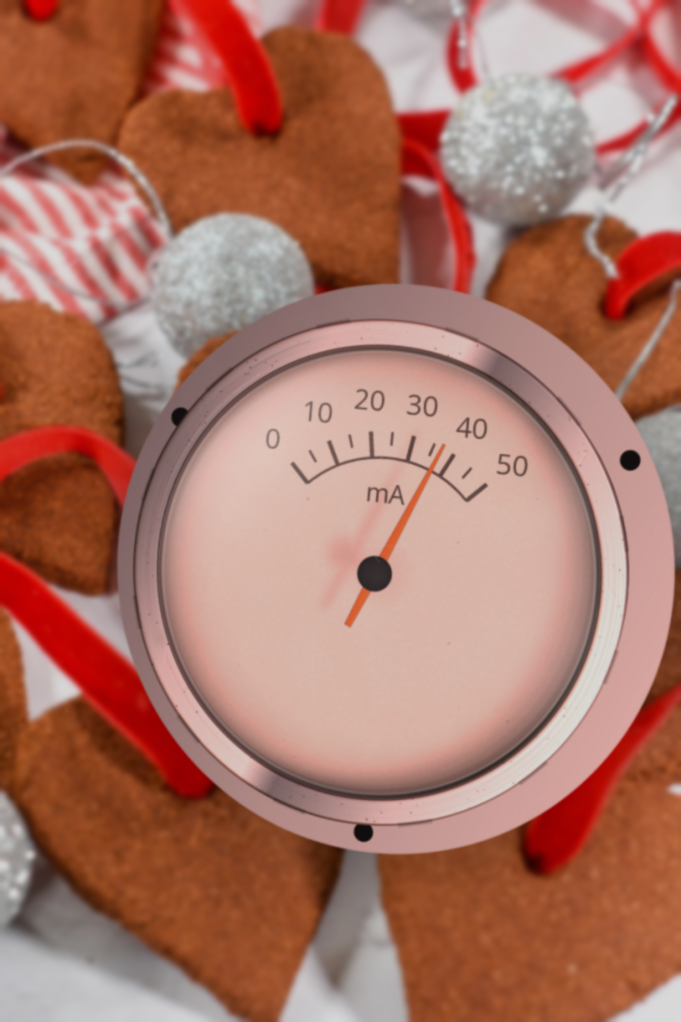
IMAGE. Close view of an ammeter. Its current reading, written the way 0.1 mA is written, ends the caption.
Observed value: 37.5 mA
